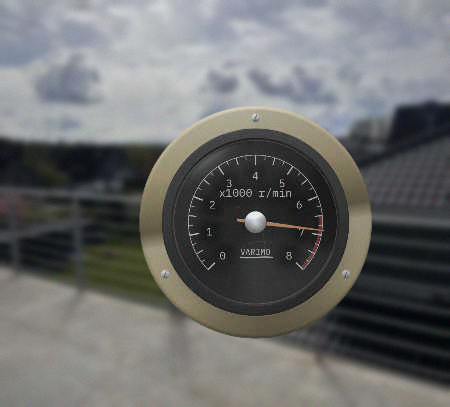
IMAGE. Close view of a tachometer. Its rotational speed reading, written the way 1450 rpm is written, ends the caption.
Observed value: 6875 rpm
